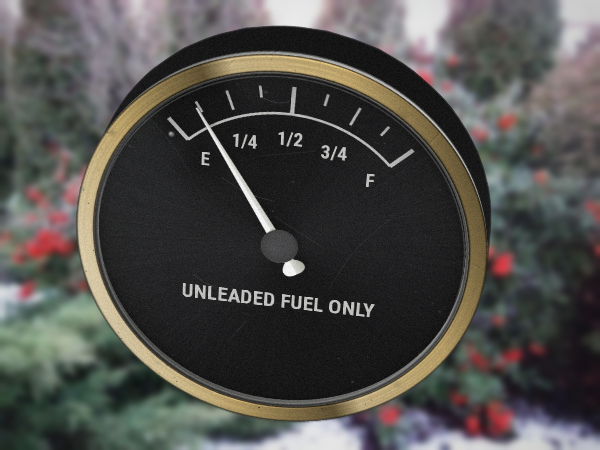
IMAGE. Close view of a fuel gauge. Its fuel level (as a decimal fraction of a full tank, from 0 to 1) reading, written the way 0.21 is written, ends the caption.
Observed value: 0.125
